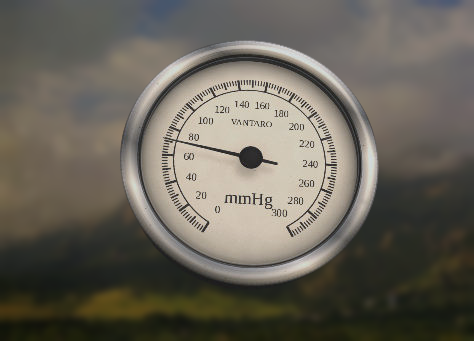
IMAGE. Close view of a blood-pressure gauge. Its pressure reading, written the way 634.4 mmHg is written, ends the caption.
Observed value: 70 mmHg
